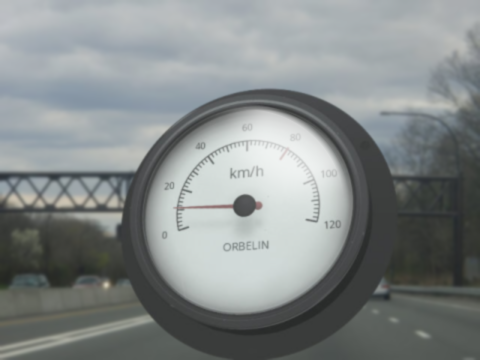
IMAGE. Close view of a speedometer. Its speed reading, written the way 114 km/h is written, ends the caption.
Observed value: 10 km/h
